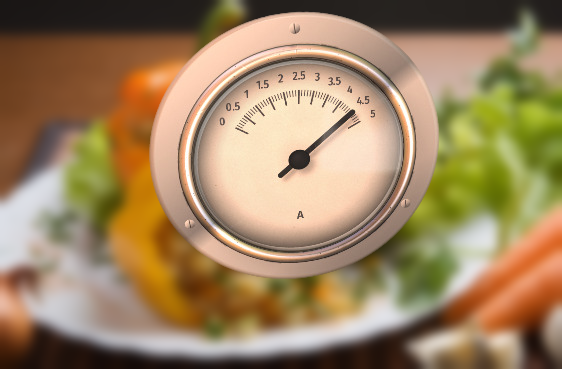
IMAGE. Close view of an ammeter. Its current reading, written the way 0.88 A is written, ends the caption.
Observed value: 4.5 A
